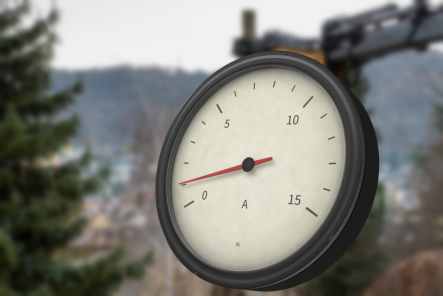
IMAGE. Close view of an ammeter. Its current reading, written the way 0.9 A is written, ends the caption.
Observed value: 1 A
